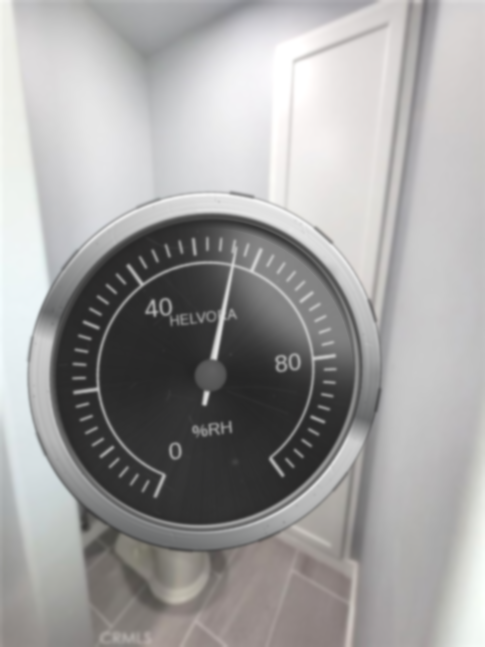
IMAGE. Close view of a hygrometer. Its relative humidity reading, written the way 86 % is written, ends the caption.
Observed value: 56 %
